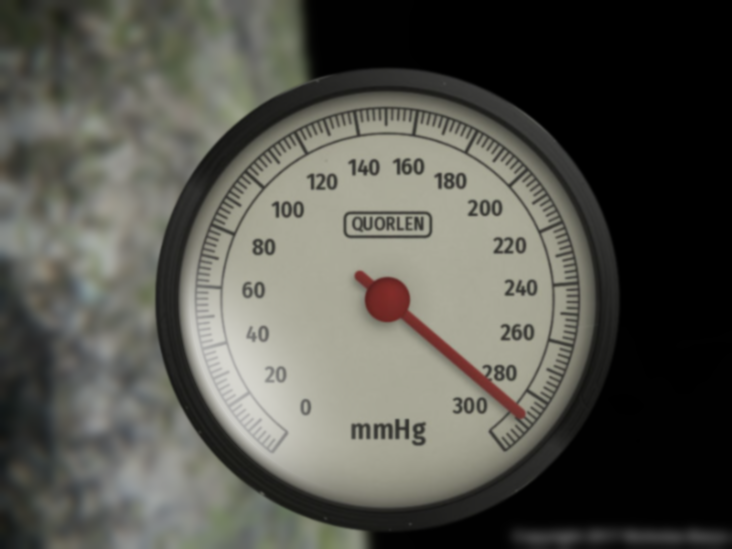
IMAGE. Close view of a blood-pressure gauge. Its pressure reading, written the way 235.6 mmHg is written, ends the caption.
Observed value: 288 mmHg
